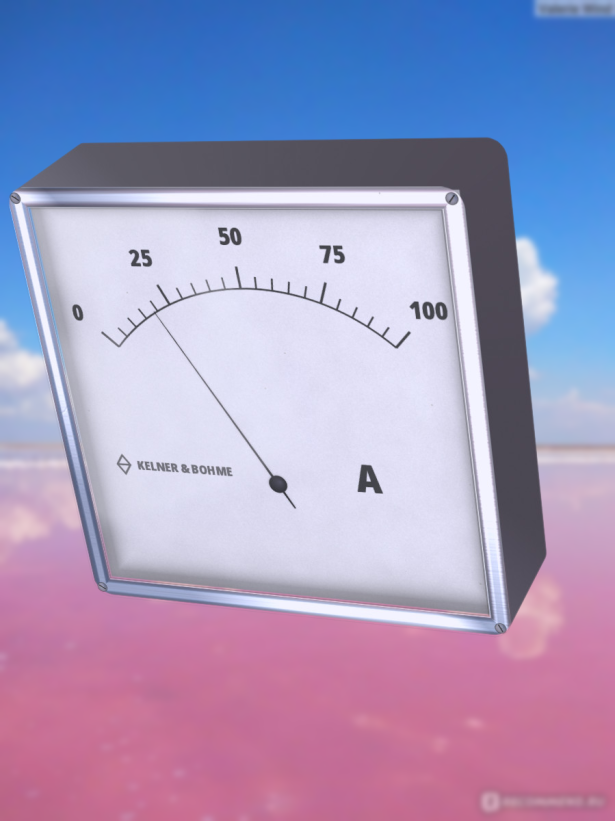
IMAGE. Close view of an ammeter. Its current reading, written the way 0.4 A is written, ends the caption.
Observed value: 20 A
